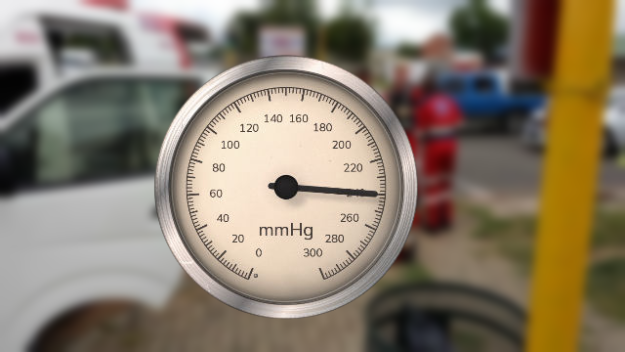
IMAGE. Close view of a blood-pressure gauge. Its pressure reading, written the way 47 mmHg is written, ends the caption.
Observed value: 240 mmHg
